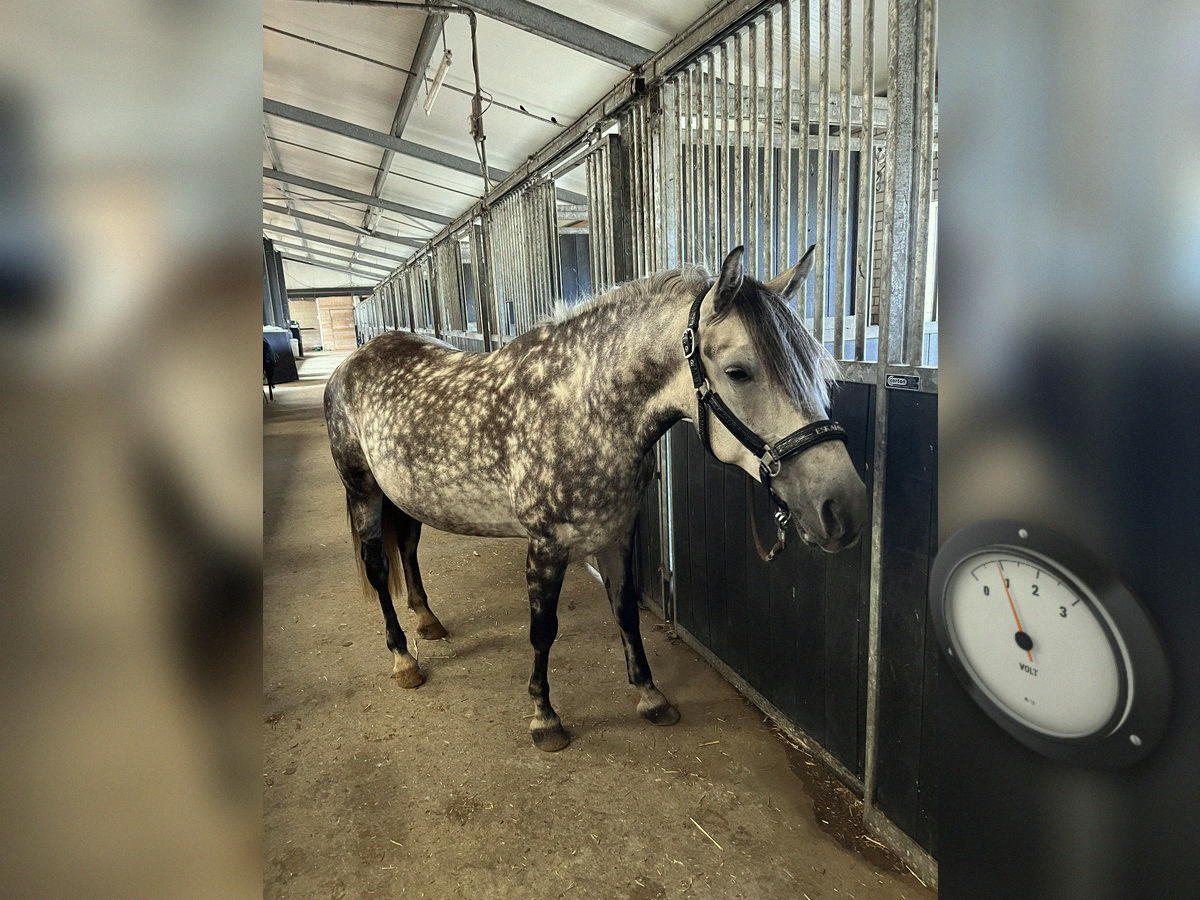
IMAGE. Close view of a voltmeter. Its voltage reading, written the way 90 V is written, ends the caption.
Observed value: 1 V
